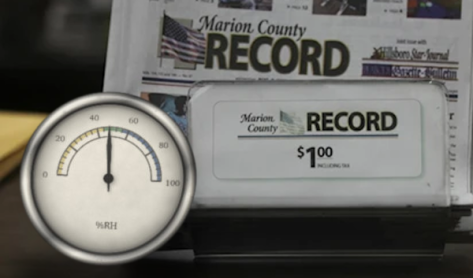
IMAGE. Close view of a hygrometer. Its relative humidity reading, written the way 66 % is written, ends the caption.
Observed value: 48 %
